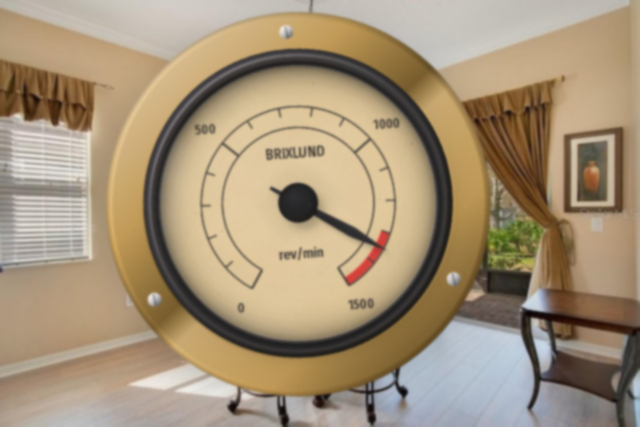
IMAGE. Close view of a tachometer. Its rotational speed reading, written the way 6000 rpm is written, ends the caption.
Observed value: 1350 rpm
